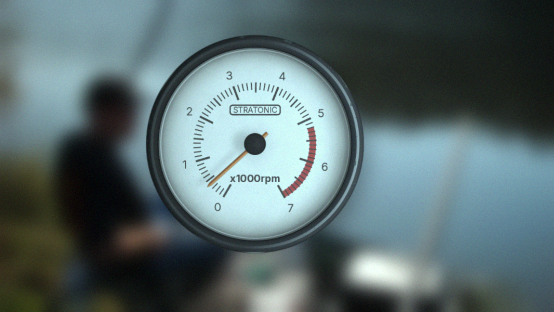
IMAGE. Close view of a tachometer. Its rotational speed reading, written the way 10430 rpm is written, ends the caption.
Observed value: 400 rpm
